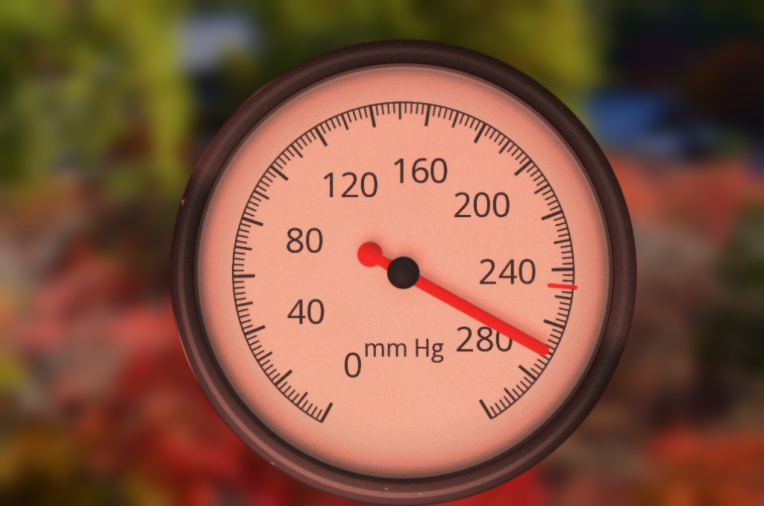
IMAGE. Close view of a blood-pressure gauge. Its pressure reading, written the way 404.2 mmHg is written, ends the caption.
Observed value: 270 mmHg
